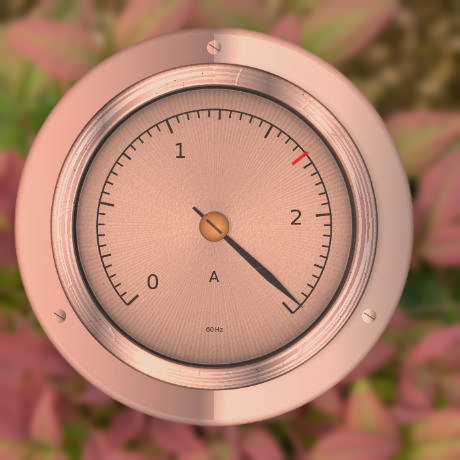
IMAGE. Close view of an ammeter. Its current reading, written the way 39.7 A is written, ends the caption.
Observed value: 2.45 A
